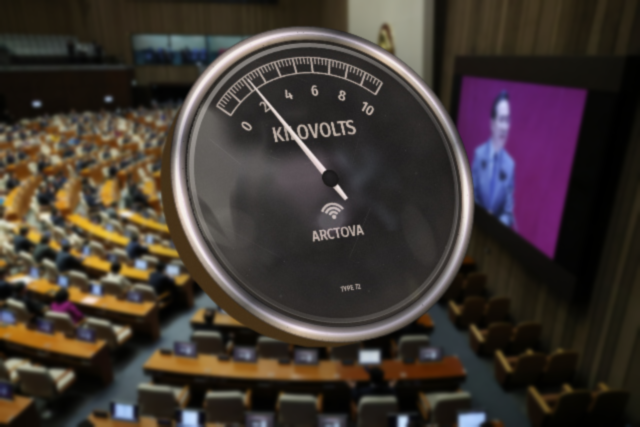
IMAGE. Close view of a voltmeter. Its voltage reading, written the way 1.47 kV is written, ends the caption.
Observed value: 2 kV
